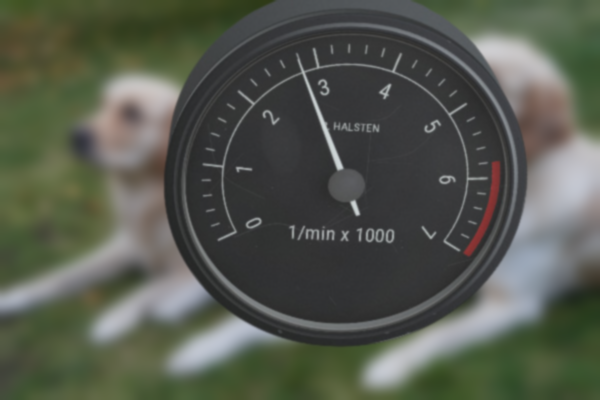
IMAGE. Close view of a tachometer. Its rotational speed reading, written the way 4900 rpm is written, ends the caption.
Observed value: 2800 rpm
